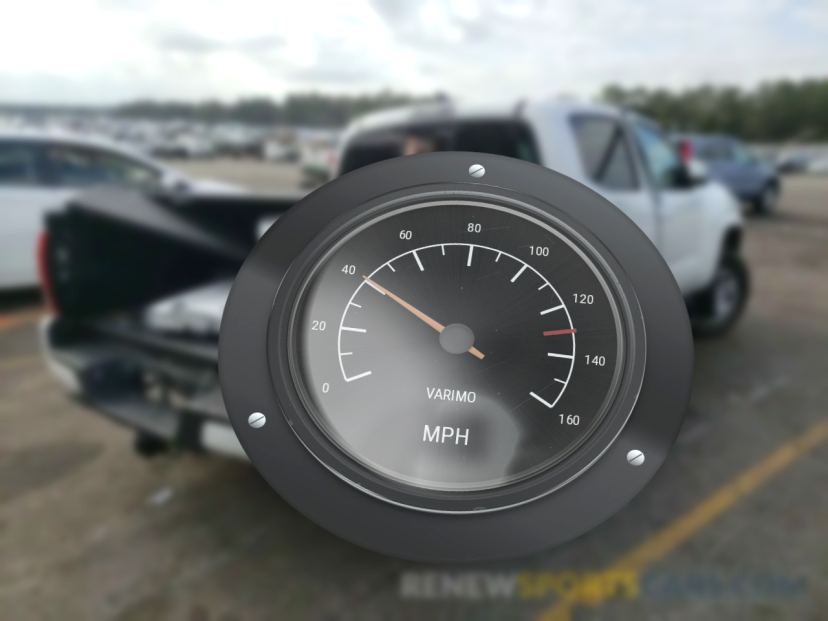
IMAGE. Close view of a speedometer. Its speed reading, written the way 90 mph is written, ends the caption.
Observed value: 40 mph
